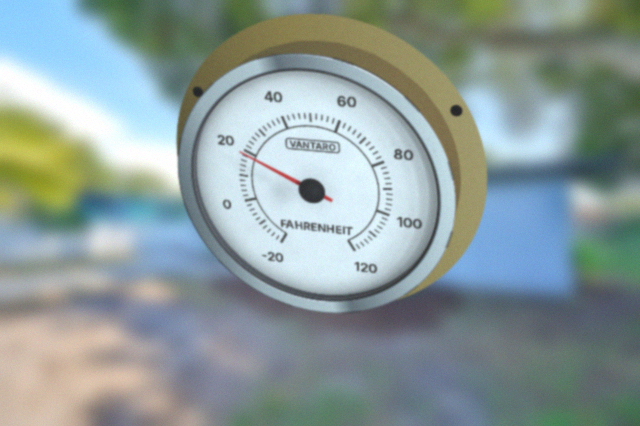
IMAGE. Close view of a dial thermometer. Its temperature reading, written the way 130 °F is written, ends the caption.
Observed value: 20 °F
